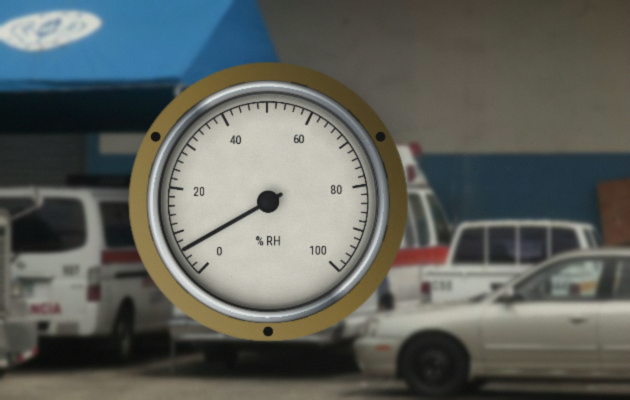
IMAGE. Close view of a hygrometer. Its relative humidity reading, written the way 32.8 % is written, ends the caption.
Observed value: 6 %
